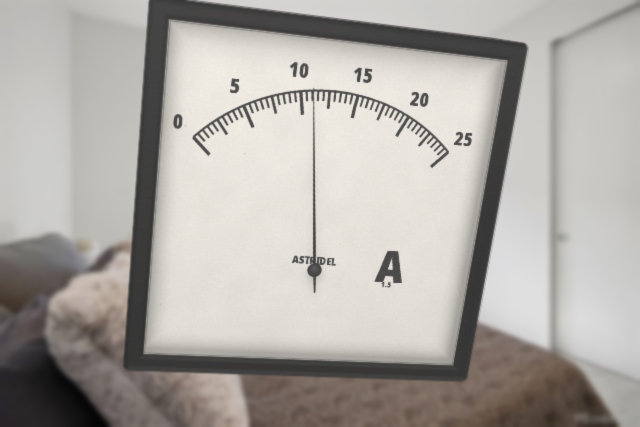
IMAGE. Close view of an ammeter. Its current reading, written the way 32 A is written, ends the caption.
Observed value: 11 A
